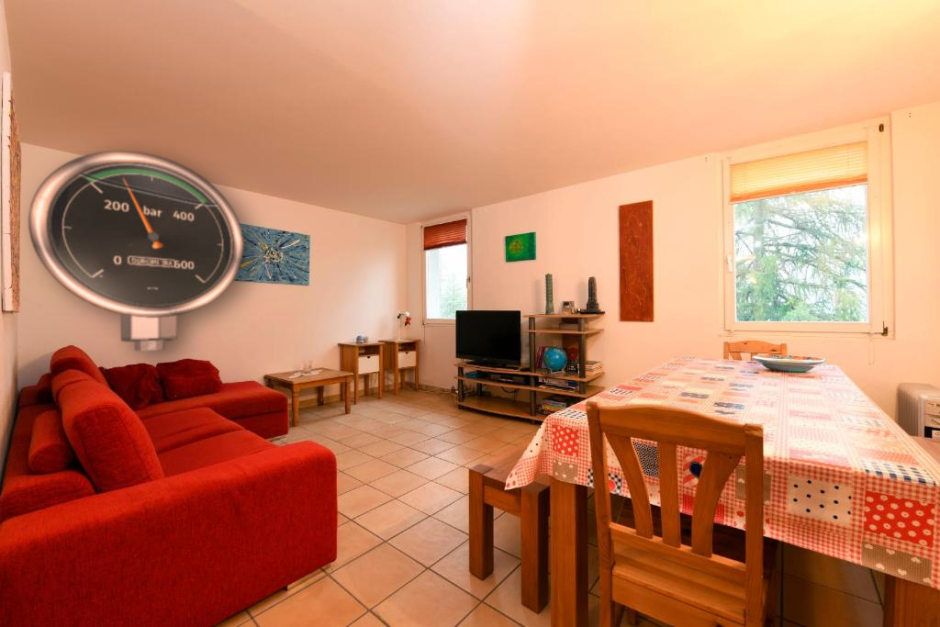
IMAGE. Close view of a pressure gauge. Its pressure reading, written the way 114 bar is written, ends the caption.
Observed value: 250 bar
